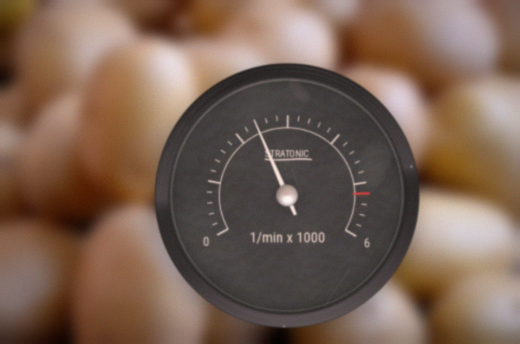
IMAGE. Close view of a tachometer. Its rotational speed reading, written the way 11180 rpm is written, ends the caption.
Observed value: 2400 rpm
